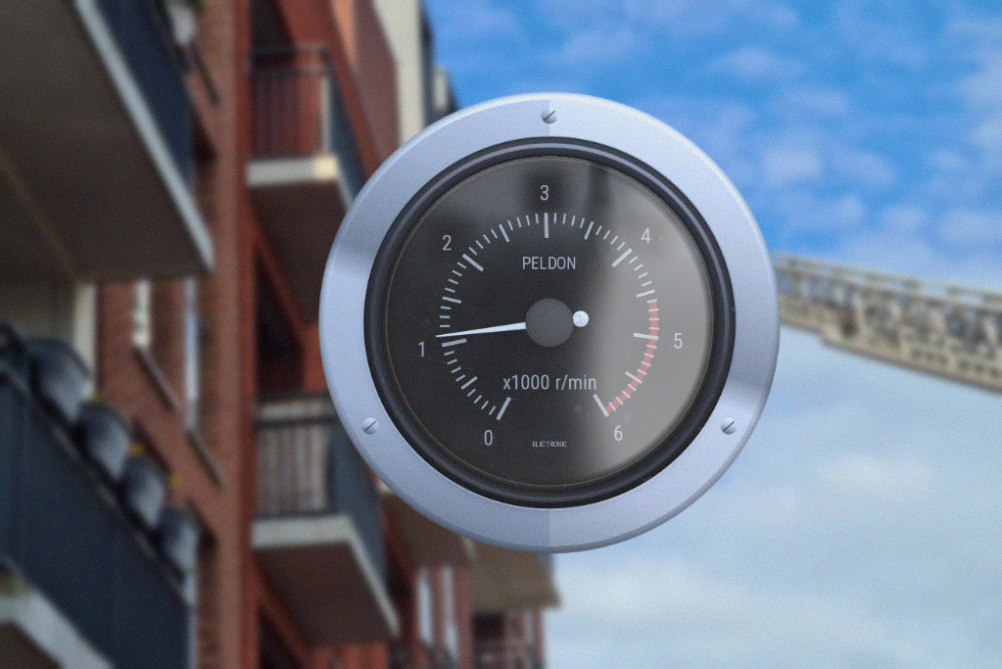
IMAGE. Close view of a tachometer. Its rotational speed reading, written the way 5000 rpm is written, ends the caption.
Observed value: 1100 rpm
